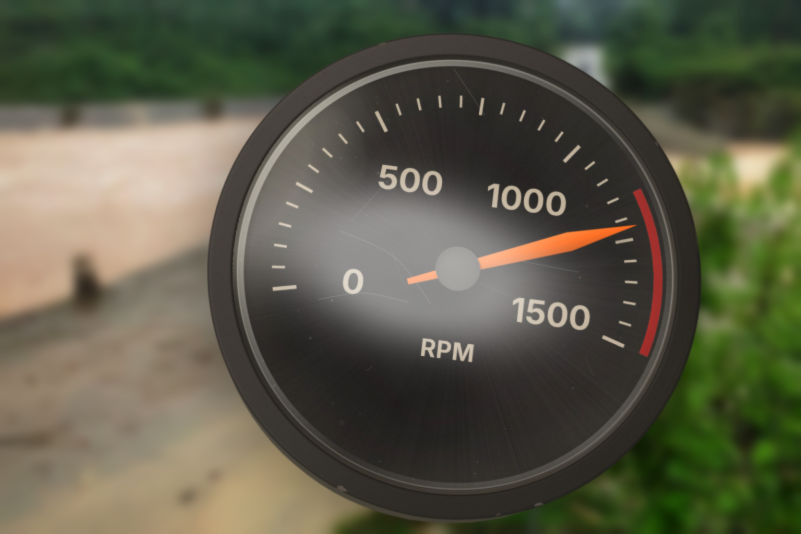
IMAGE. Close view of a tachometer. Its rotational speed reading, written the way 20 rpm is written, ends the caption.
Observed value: 1225 rpm
